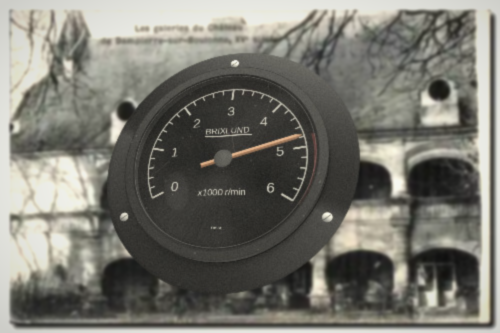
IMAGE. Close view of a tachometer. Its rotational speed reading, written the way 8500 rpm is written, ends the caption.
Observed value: 4800 rpm
